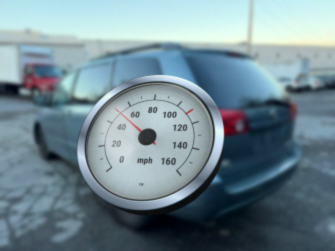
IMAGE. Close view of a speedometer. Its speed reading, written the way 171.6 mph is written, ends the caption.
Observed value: 50 mph
